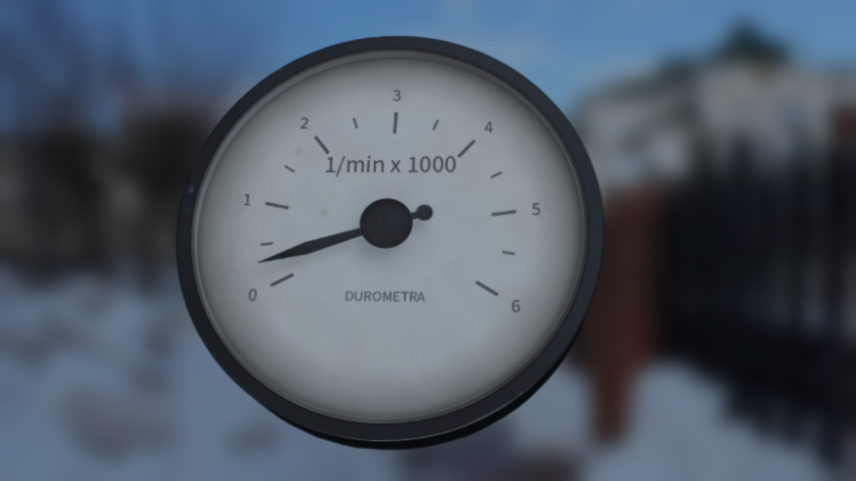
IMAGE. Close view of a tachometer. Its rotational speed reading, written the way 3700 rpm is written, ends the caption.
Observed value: 250 rpm
